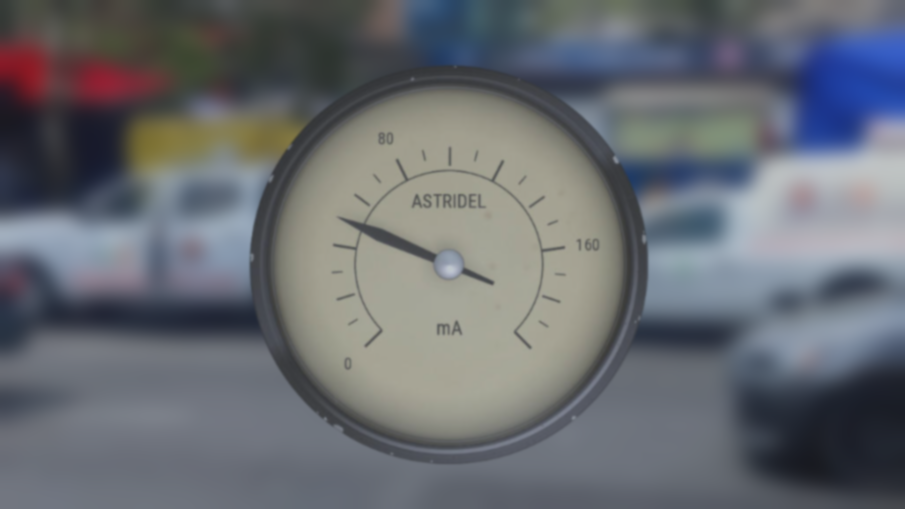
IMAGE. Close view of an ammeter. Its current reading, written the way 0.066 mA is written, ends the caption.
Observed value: 50 mA
